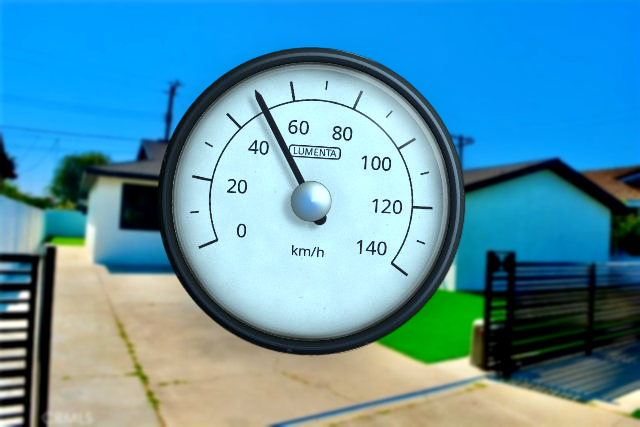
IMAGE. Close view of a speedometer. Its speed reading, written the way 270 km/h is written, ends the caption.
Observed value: 50 km/h
